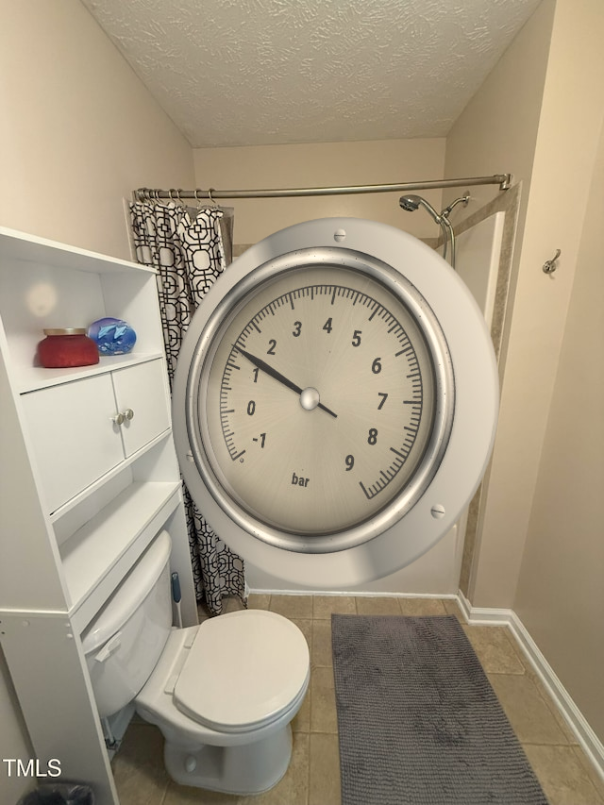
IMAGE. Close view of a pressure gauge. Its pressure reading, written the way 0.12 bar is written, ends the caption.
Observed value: 1.4 bar
